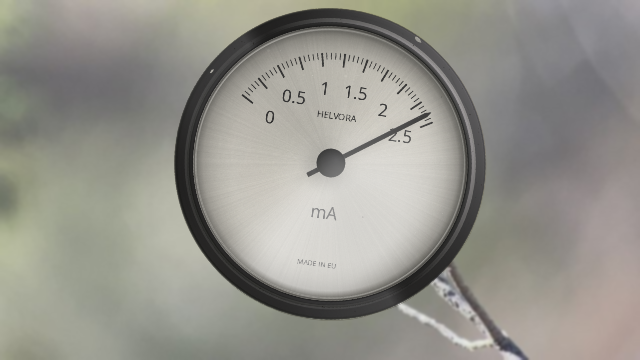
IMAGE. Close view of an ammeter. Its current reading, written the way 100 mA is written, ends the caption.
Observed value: 2.4 mA
